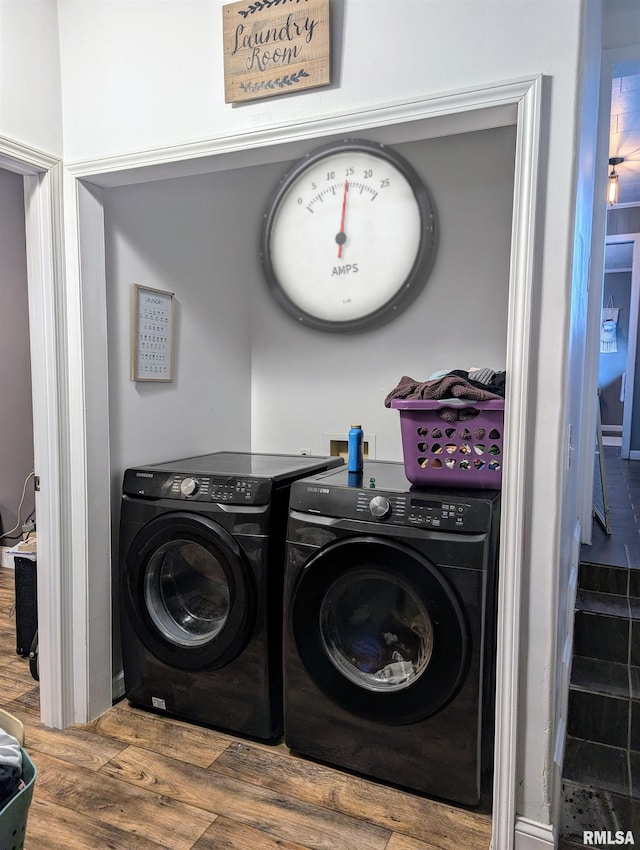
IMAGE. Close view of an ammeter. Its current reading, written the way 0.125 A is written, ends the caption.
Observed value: 15 A
